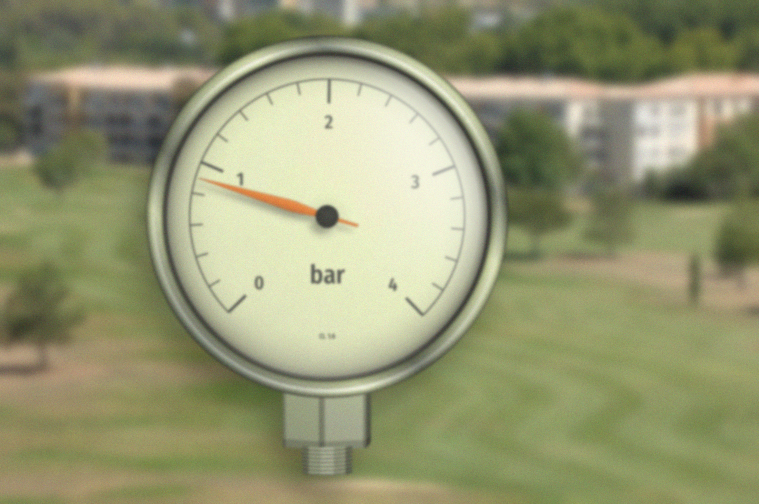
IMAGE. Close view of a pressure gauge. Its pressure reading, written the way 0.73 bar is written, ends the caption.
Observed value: 0.9 bar
